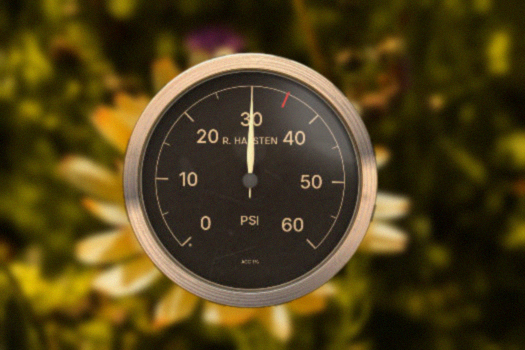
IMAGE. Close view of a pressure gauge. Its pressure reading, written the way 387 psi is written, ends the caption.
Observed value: 30 psi
